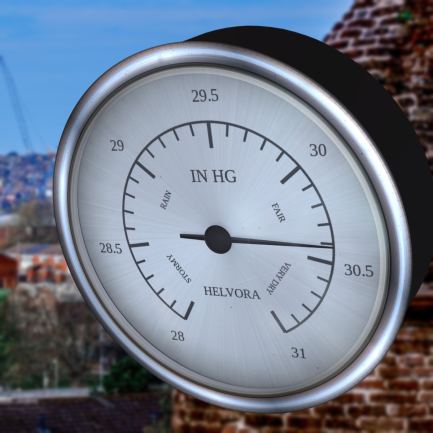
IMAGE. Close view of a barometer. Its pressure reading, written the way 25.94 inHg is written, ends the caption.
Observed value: 30.4 inHg
